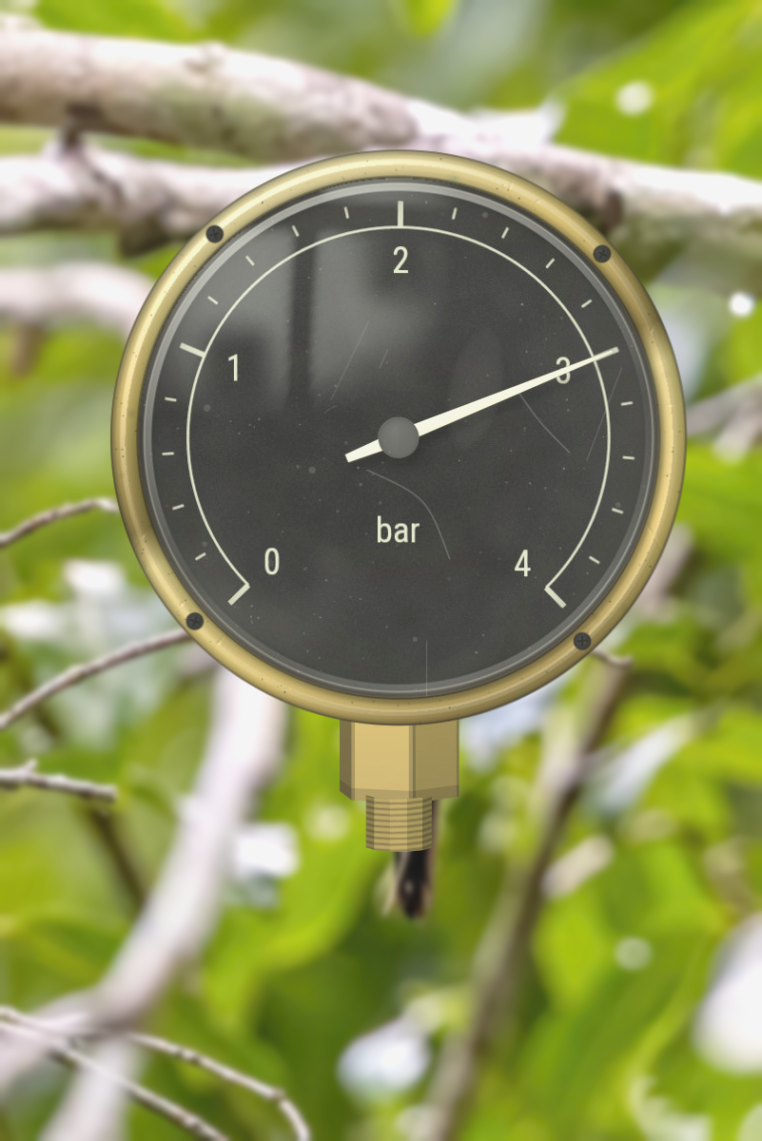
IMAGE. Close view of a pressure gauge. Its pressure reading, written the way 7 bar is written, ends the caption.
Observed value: 3 bar
